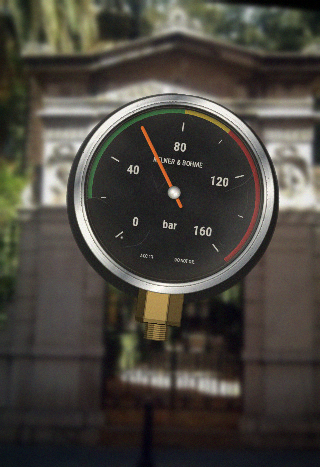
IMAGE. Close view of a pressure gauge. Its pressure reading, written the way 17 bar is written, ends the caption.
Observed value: 60 bar
